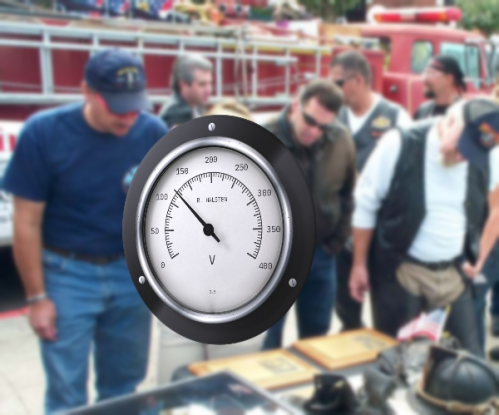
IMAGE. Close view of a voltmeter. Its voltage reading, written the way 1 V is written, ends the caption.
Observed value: 125 V
